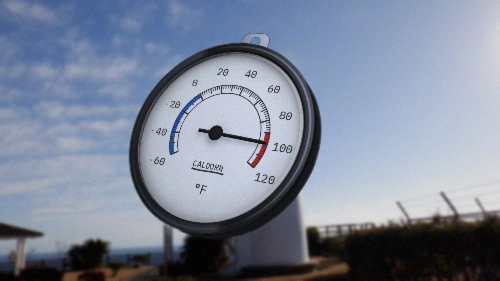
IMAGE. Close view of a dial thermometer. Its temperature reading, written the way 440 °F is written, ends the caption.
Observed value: 100 °F
